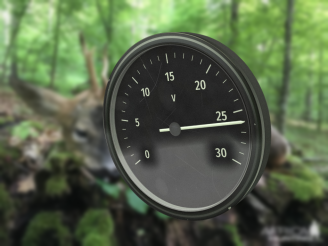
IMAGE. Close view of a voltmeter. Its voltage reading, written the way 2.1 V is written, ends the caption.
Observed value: 26 V
